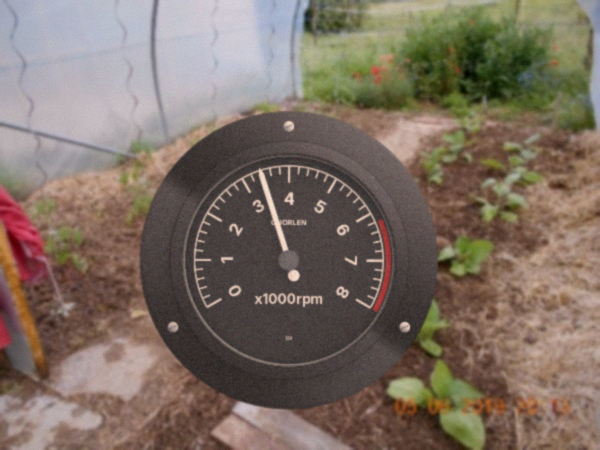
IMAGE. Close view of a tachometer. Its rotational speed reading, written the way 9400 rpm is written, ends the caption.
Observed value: 3400 rpm
